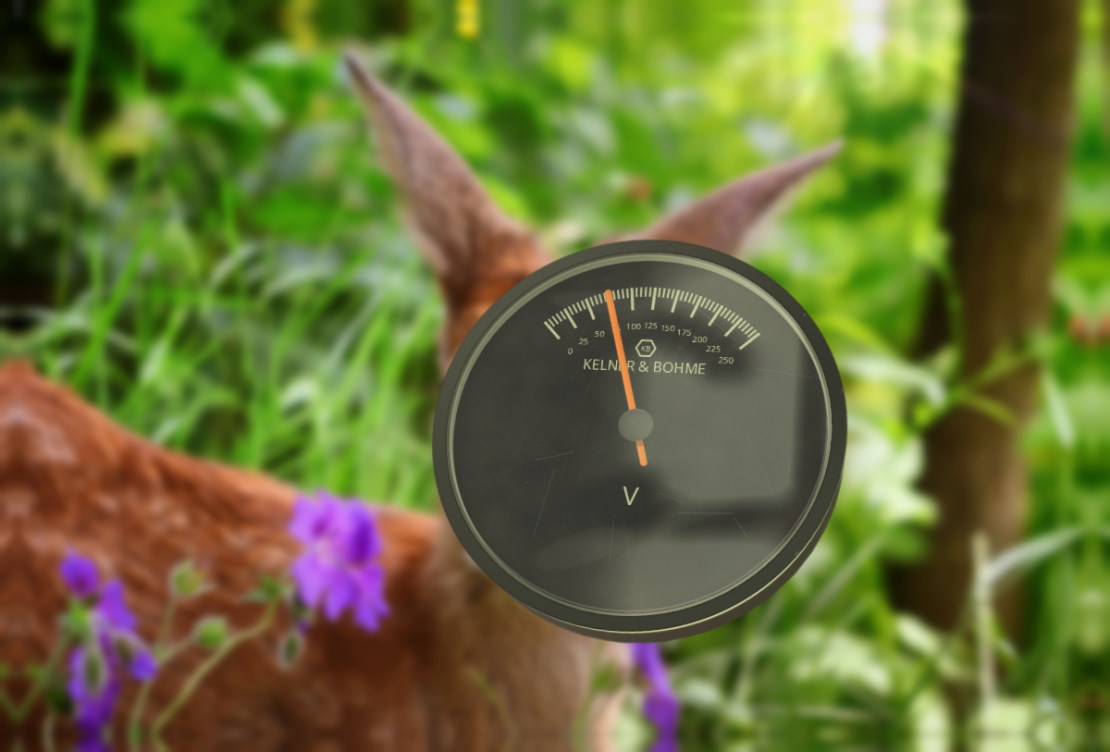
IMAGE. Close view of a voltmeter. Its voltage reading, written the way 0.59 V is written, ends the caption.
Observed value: 75 V
